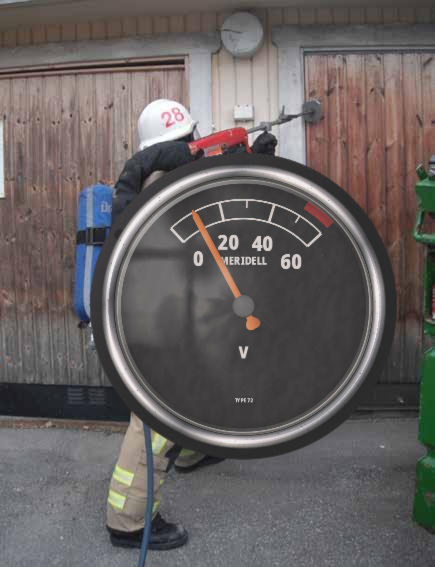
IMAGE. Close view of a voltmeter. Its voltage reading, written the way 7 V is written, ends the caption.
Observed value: 10 V
